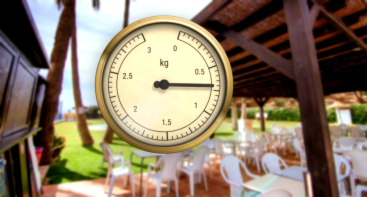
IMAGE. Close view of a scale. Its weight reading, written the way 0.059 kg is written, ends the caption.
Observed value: 0.7 kg
